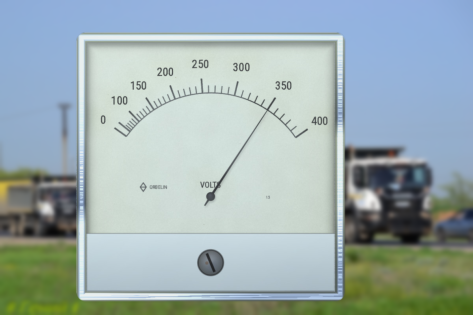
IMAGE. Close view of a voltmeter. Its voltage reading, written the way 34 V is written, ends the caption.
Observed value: 350 V
